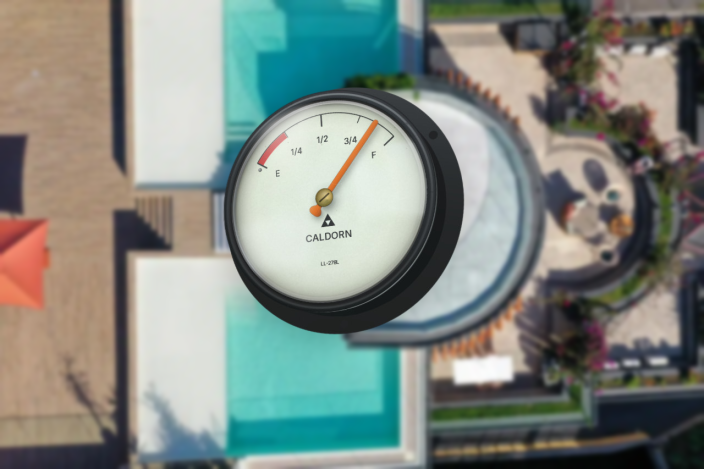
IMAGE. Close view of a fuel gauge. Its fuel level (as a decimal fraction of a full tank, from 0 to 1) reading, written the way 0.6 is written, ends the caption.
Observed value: 0.875
